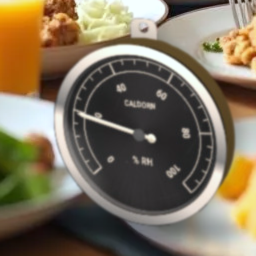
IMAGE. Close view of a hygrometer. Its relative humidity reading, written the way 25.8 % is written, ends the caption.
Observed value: 20 %
